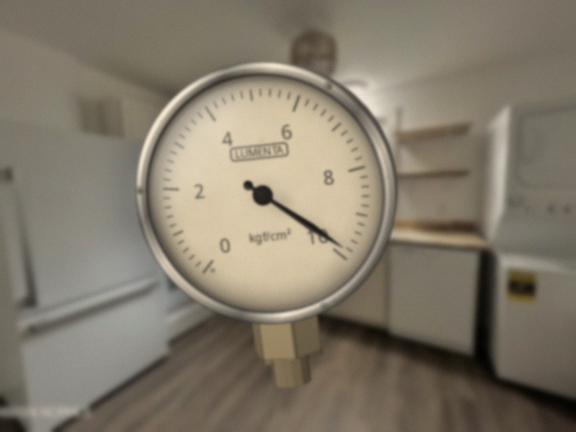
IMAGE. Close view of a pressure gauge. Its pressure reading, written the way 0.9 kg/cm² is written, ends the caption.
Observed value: 9.8 kg/cm²
